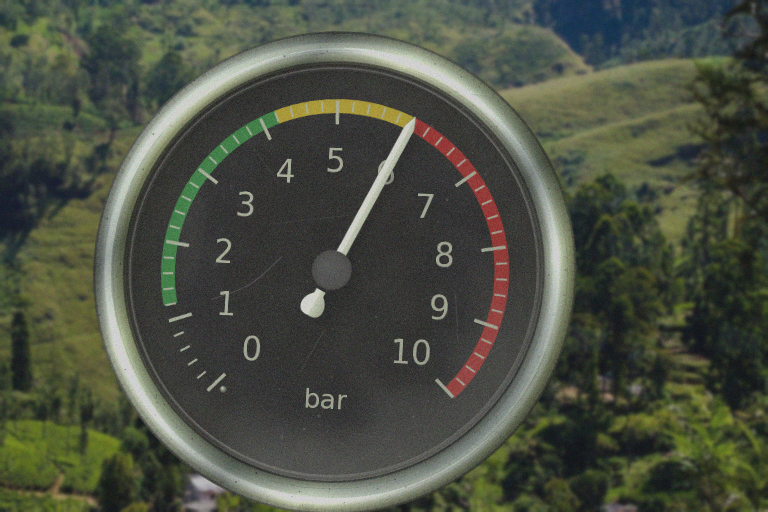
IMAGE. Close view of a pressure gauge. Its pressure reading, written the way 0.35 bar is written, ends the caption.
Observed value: 6 bar
